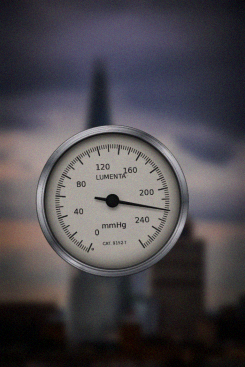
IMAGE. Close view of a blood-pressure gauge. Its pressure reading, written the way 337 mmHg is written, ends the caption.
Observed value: 220 mmHg
